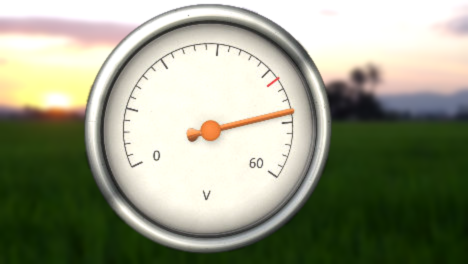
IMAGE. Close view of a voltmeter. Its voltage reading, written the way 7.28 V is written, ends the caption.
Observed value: 48 V
